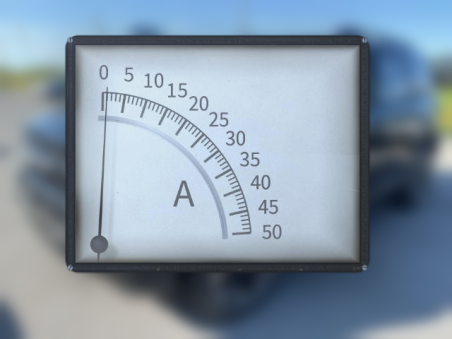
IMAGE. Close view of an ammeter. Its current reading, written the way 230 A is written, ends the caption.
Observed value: 1 A
